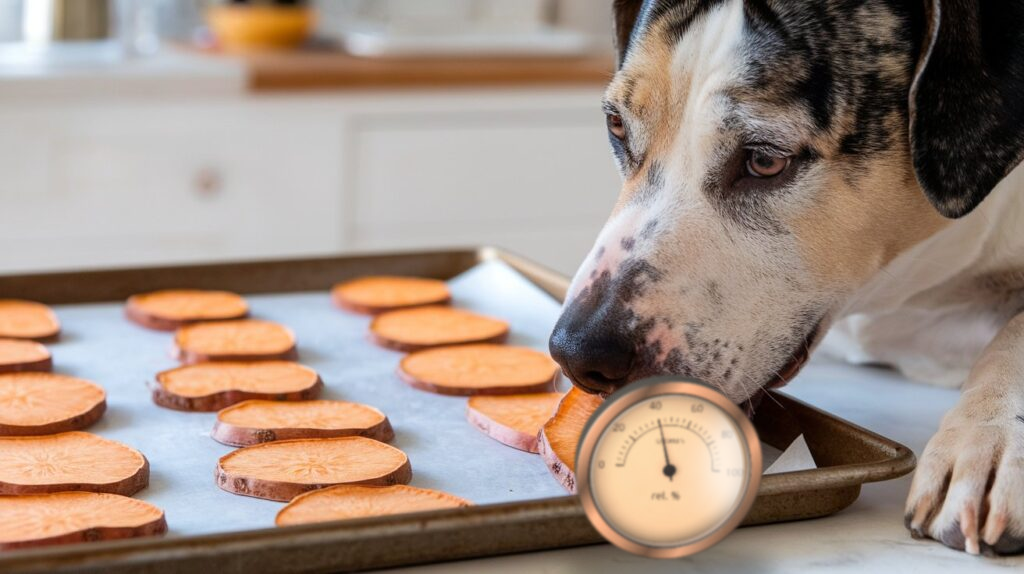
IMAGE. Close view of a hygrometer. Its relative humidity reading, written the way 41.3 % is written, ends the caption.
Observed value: 40 %
